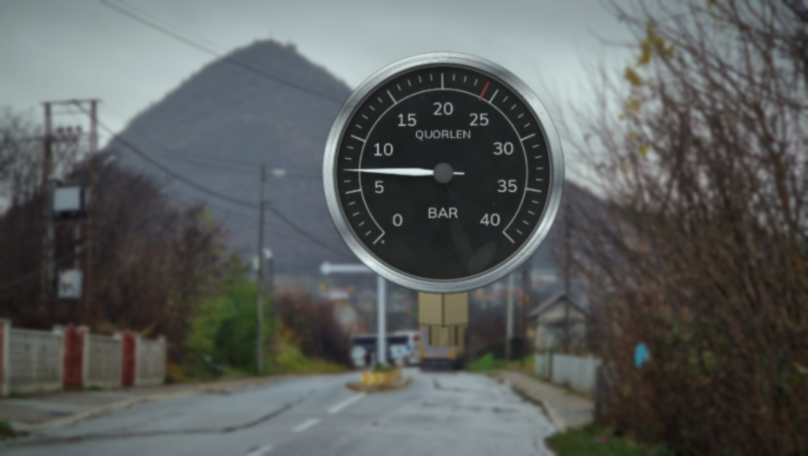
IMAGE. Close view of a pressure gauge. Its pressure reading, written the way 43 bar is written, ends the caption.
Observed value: 7 bar
